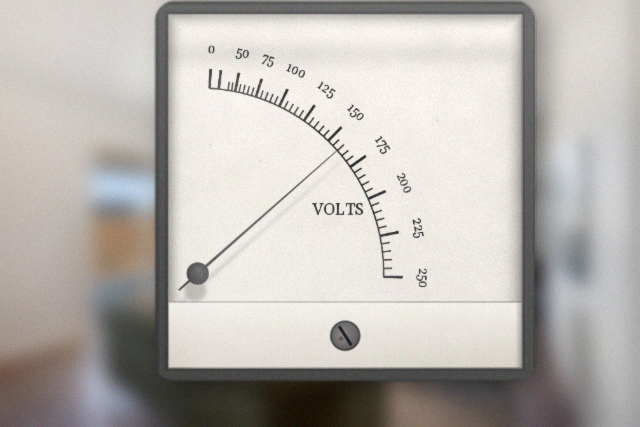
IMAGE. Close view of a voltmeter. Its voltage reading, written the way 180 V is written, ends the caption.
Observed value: 160 V
